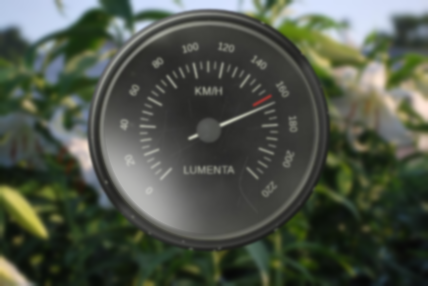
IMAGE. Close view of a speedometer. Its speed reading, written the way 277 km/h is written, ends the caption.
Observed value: 165 km/h
